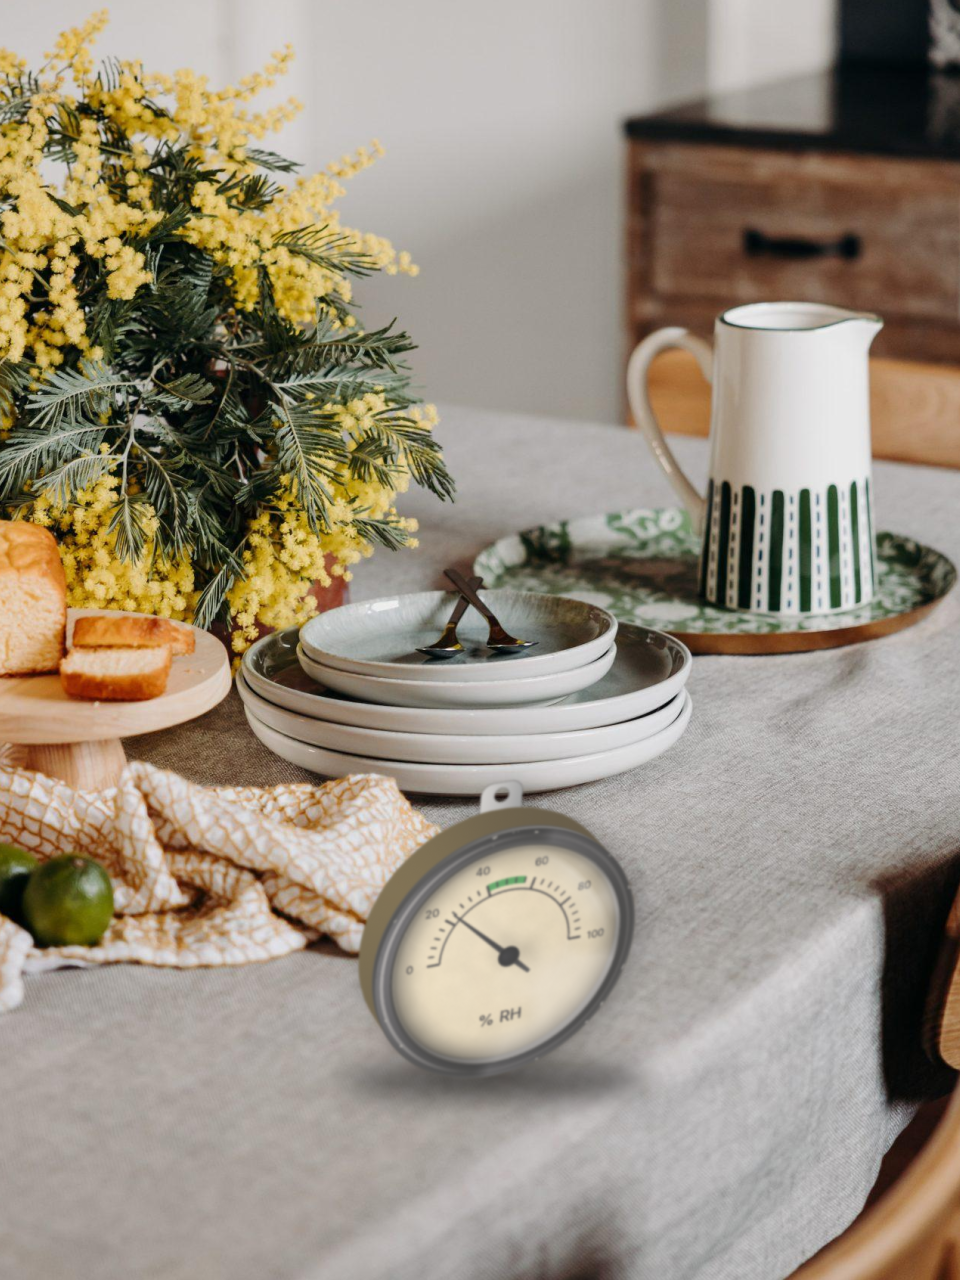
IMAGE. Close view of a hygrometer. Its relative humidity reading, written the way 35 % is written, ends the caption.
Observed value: 24 %
